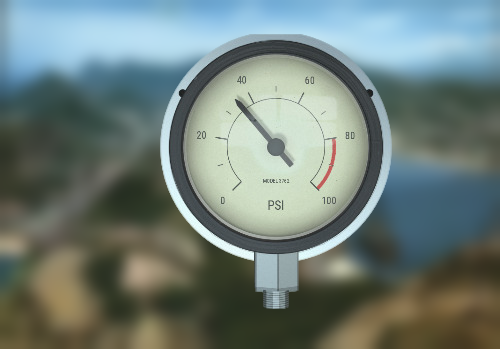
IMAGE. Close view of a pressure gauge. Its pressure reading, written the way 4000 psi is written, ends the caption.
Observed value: 35 psi
